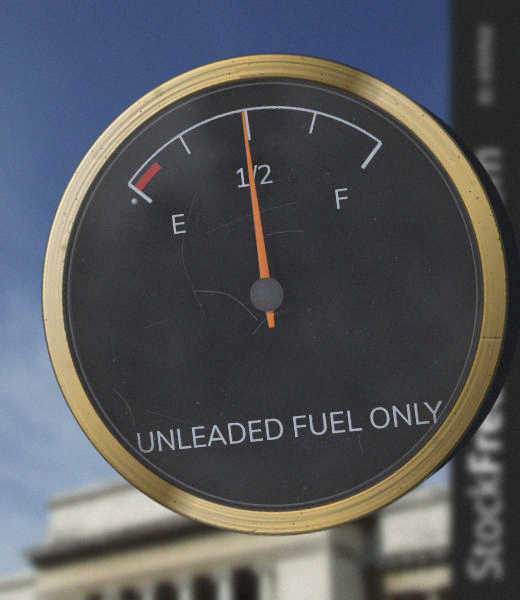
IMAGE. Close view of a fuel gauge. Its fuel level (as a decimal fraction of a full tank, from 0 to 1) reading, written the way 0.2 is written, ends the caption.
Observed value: 0.5
